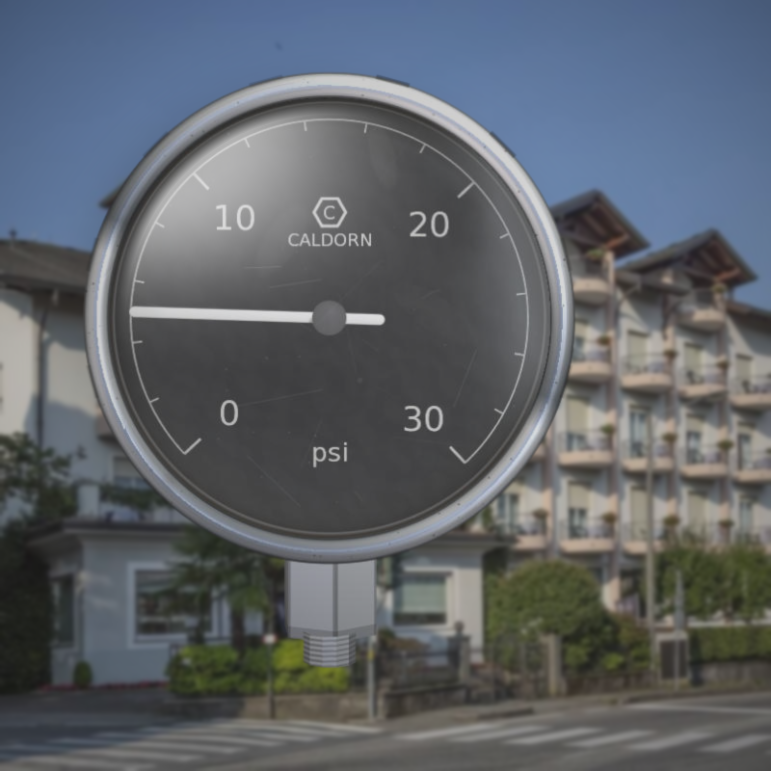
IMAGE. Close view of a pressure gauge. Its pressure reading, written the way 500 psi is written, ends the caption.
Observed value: 5 psi
